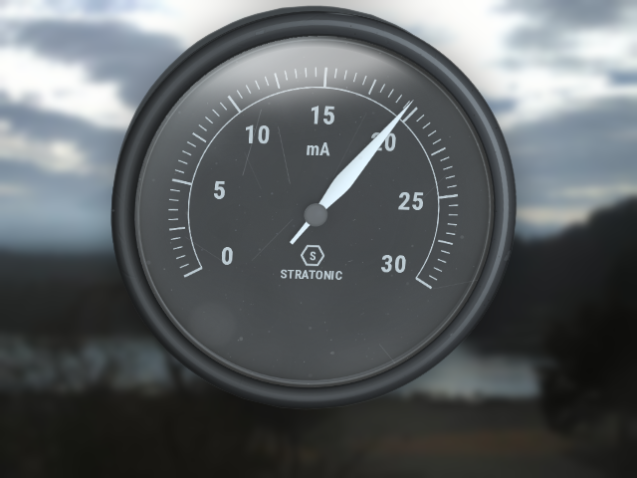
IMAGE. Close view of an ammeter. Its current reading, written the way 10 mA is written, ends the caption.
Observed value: 19.5 mA
